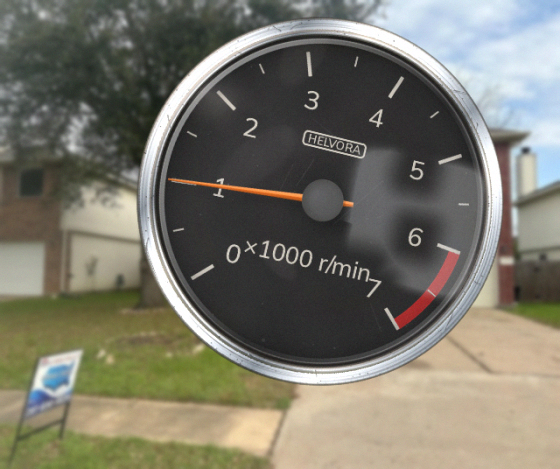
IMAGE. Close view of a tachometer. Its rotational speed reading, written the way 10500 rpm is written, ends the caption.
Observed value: 1000 rpm
